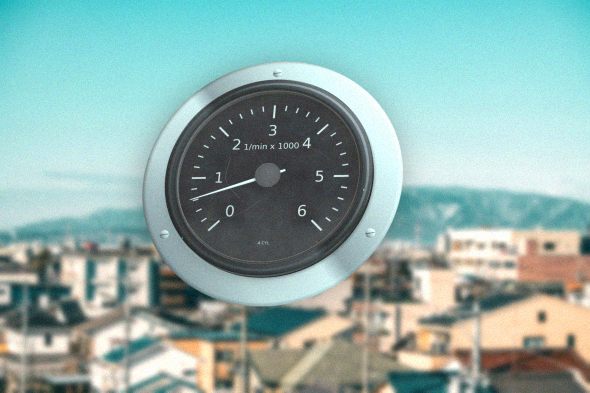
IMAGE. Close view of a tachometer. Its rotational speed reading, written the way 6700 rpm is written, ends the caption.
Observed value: 600 rpm
